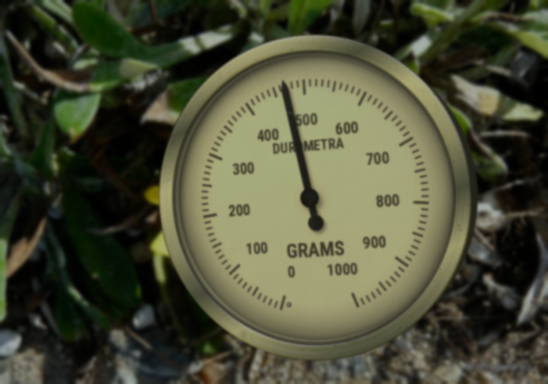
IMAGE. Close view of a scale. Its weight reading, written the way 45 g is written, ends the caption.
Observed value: 470 g
